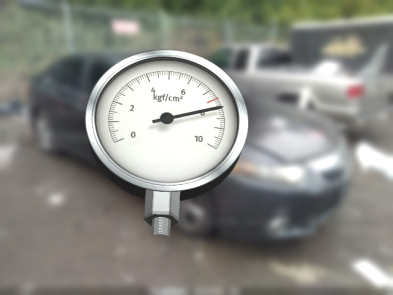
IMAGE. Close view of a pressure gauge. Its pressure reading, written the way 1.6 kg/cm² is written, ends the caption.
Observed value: 8 kg/cm²
